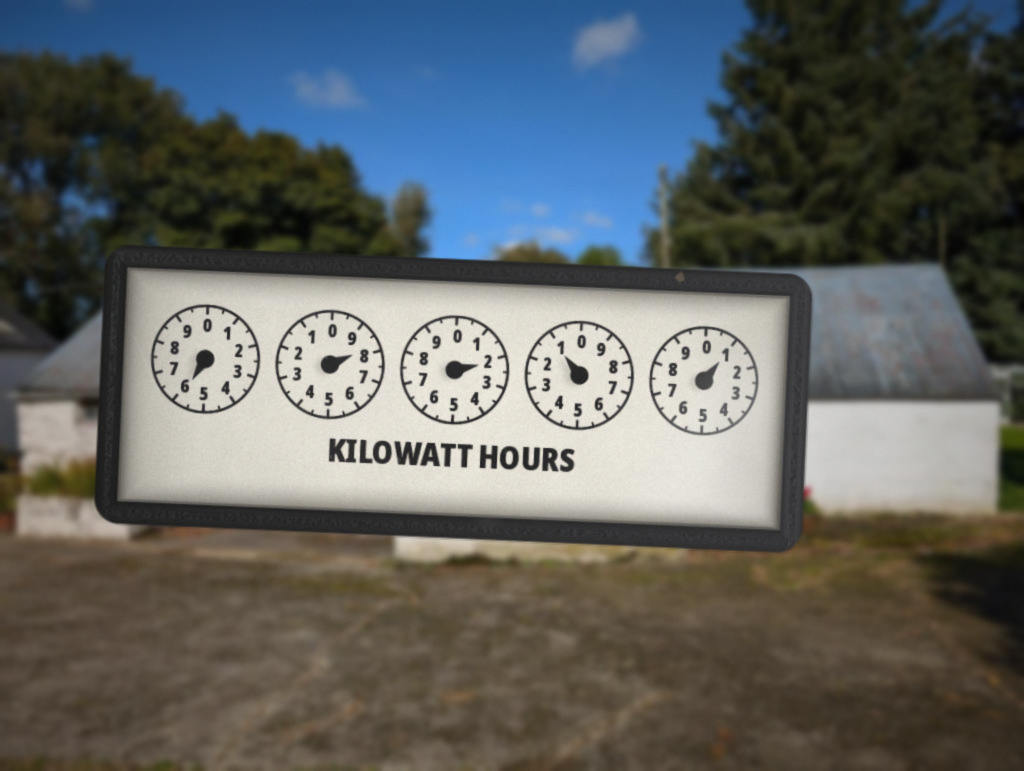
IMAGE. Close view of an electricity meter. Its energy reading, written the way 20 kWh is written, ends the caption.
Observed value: 58211 kWh
